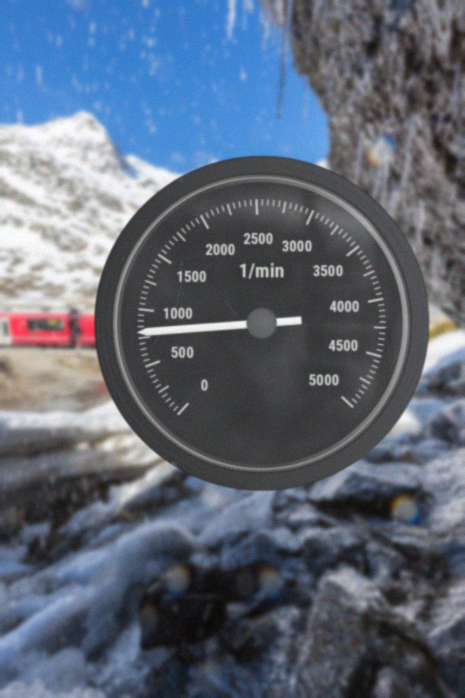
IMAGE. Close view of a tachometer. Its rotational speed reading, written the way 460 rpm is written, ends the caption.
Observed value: 800 rpm
